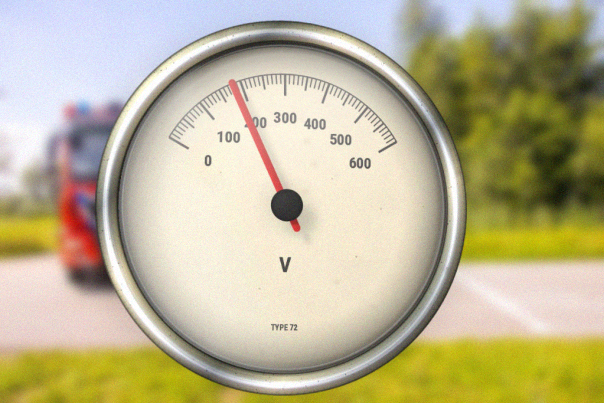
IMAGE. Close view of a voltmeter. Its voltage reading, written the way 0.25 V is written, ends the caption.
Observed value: 180 V
